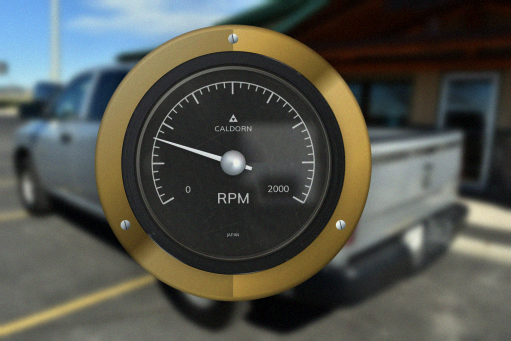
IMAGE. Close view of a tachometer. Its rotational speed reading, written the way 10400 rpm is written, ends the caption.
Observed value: 400 rpm
